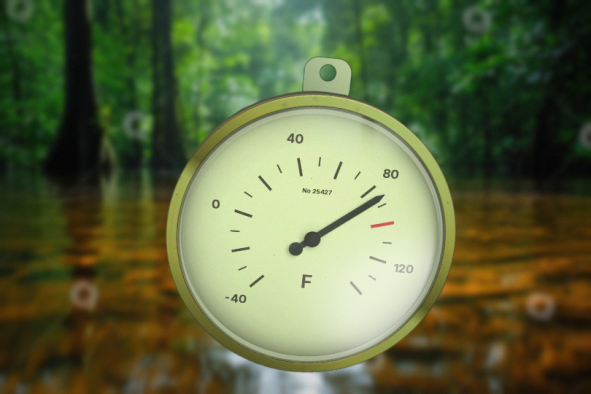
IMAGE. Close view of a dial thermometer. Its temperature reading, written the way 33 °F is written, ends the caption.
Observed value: 85 °F
